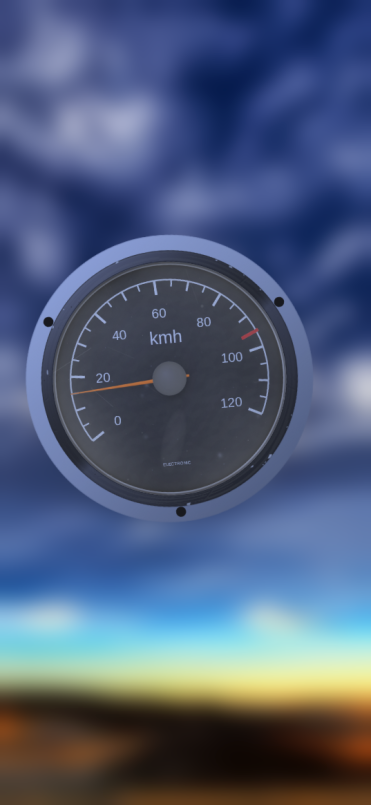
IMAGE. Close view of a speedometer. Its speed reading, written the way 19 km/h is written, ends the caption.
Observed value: 15 km/h
